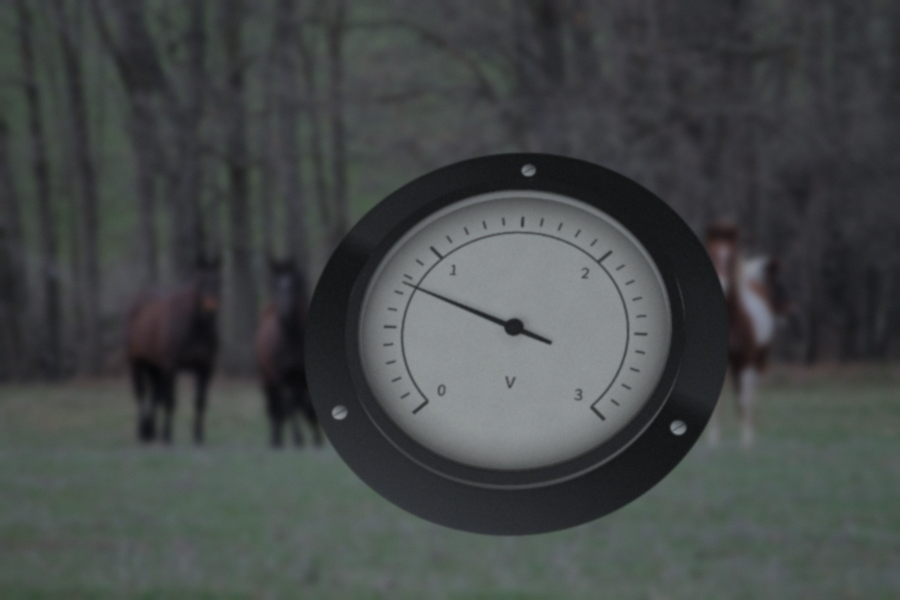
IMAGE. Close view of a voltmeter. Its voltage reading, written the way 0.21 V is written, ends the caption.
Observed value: 0.75 V
